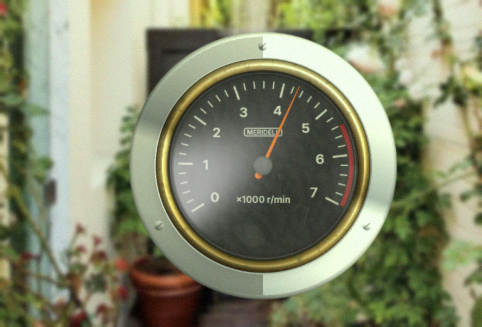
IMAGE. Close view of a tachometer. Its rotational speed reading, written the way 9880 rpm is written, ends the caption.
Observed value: 4300 rpm
